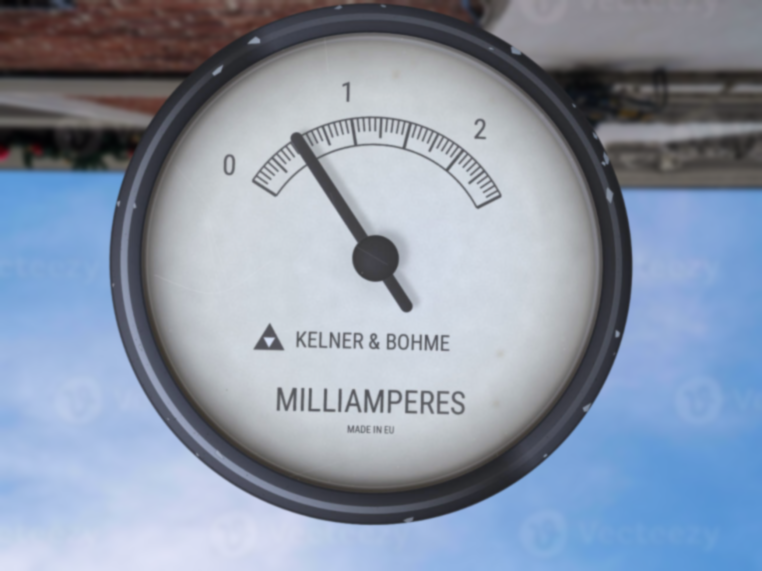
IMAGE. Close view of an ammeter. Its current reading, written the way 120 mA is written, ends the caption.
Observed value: 0.5 mA
